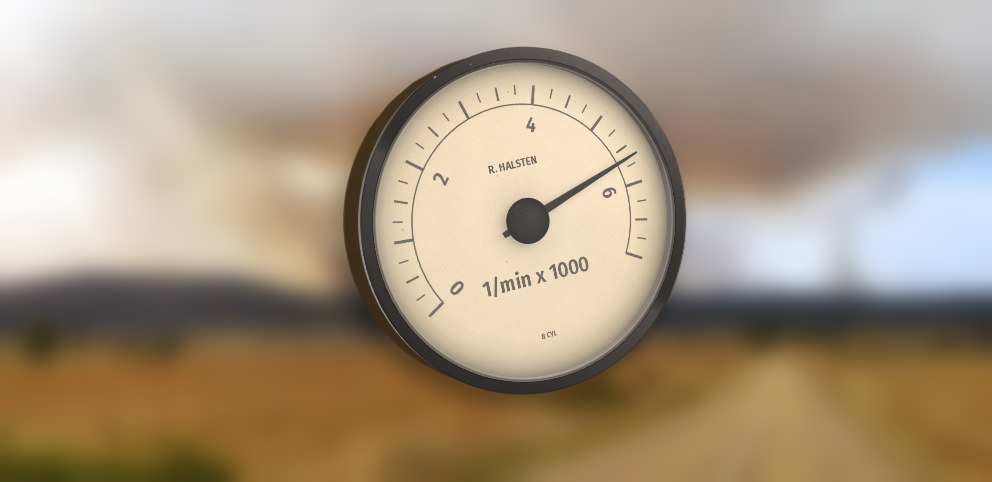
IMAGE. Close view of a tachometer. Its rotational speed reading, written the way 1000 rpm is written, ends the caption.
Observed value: 5625 rpm
